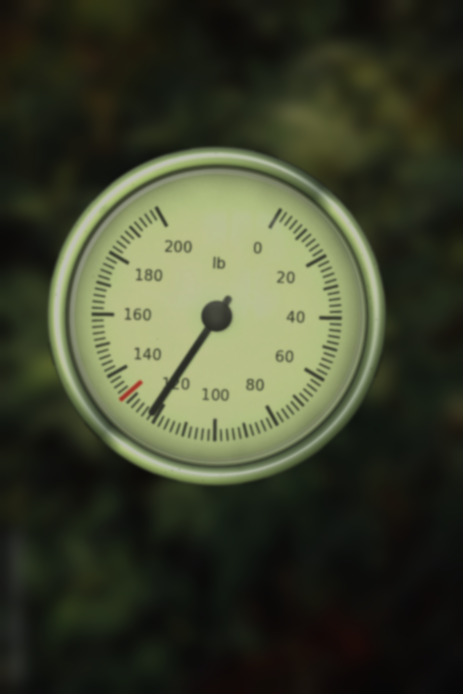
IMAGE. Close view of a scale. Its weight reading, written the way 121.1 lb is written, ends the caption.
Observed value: 122 lb
